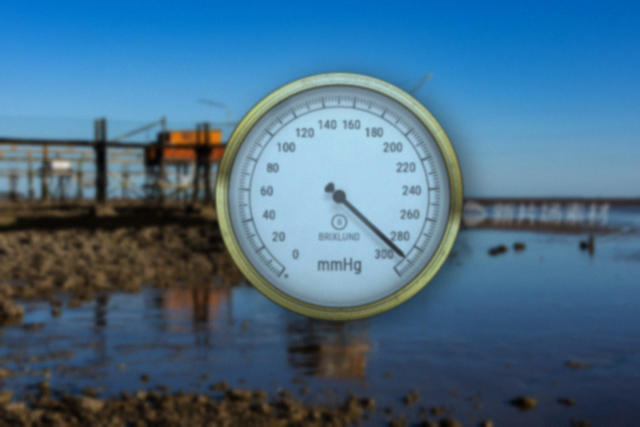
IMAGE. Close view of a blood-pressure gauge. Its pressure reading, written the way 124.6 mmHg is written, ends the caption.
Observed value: 290 mmHg
